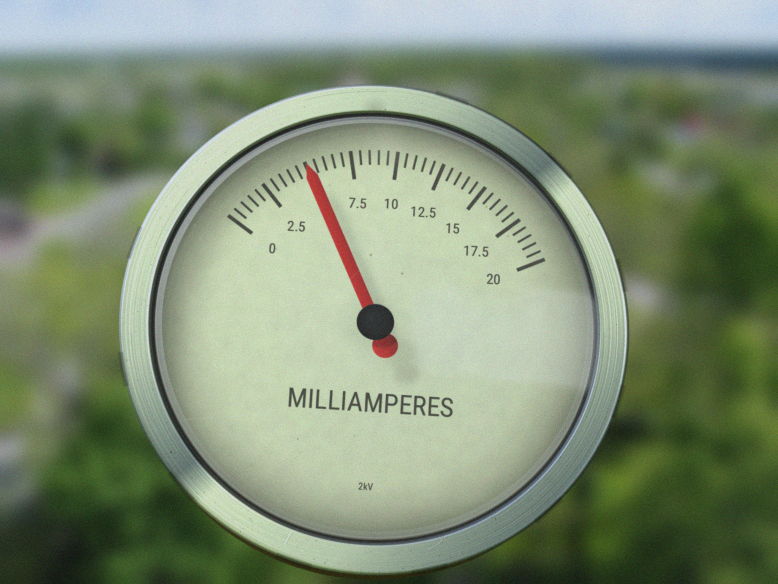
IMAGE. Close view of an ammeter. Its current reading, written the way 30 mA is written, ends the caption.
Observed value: 5 mA
